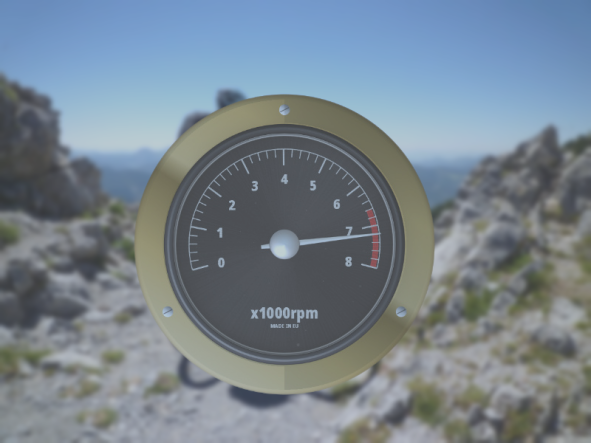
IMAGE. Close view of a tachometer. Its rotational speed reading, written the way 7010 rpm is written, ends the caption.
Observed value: 7200 rpm
